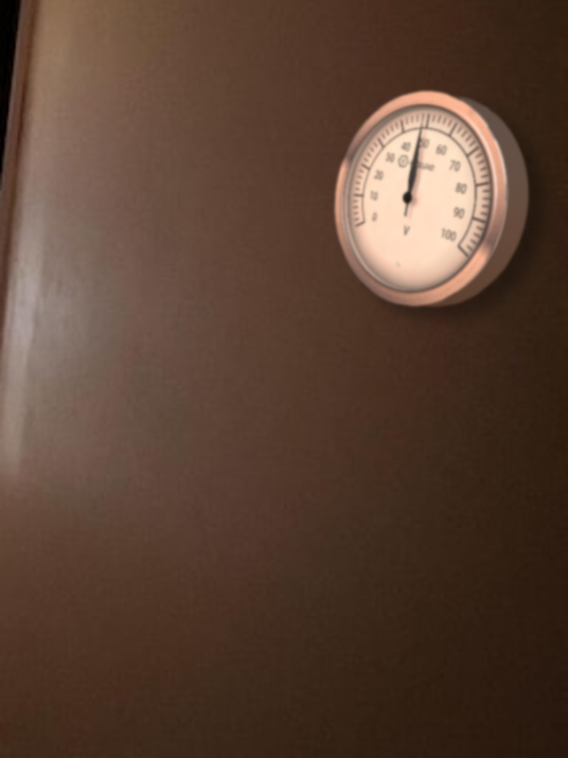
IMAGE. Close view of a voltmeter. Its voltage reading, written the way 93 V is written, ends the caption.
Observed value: 50 V
